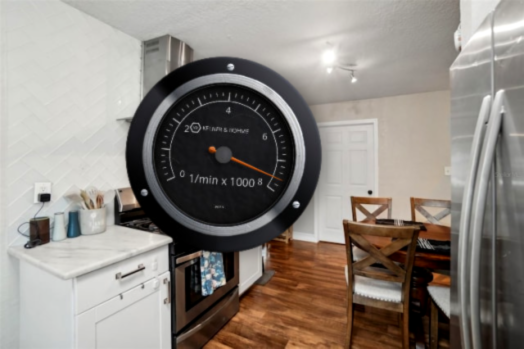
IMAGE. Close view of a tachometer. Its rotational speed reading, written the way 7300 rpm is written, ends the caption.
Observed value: 7600 rpm
